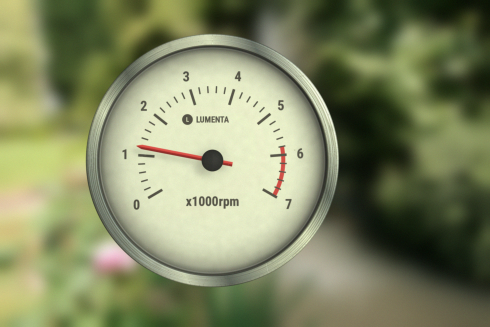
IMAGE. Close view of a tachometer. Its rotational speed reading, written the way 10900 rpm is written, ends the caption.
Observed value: 1200 rpm
